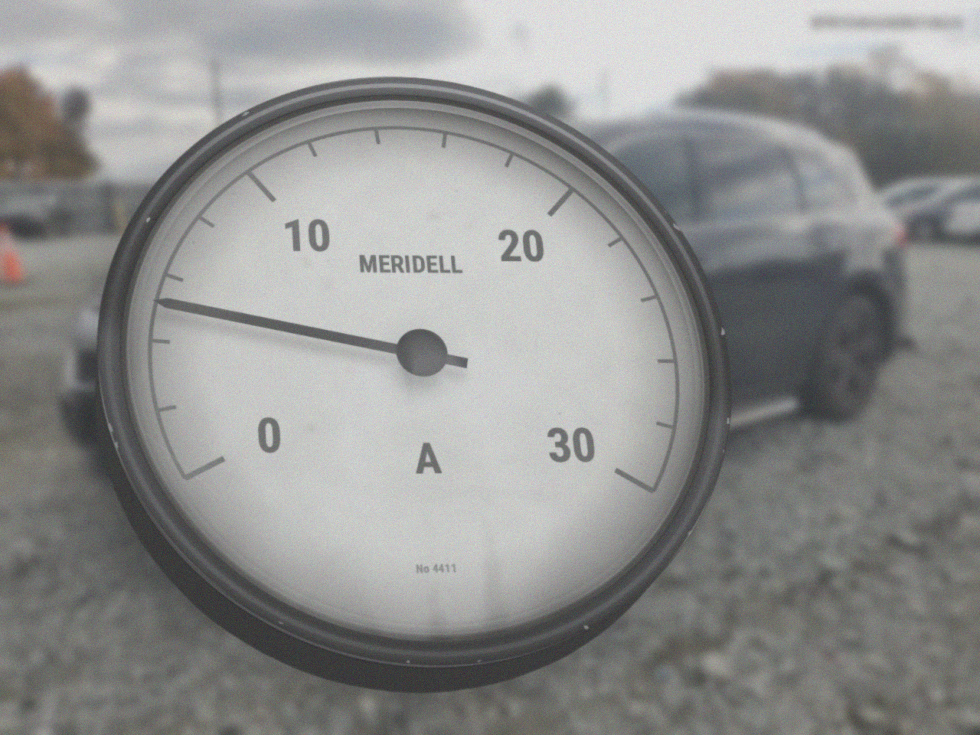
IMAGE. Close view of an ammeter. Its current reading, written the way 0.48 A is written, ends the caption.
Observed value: 5 A
